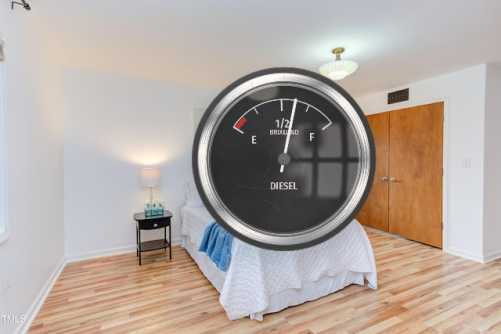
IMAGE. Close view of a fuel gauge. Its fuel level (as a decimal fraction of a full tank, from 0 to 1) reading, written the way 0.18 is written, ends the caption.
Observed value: 0.625
